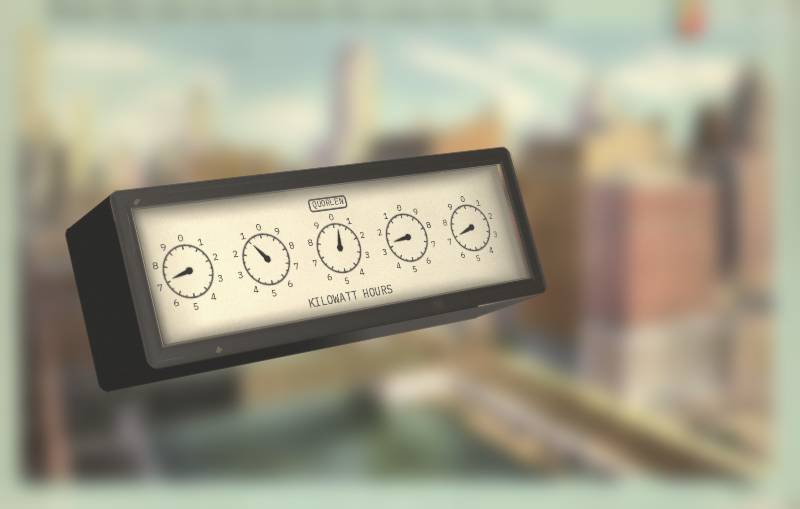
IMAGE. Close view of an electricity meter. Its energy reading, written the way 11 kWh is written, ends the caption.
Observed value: 71027 kWh
